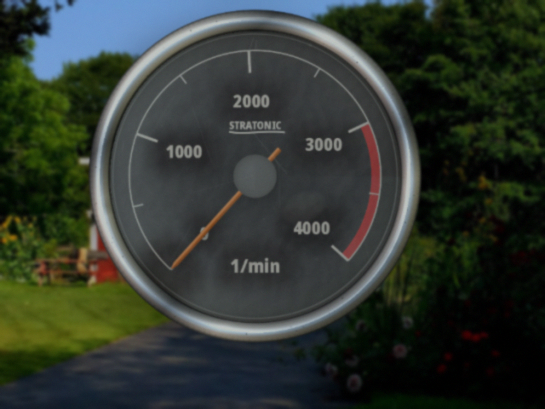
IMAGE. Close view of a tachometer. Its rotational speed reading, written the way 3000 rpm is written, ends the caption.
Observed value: 0 rpm
